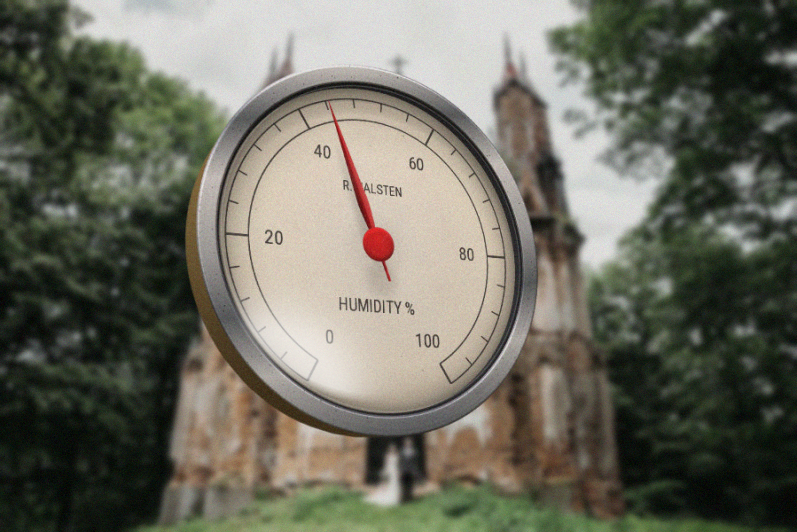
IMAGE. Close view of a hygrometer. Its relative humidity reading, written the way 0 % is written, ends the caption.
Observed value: 44 %
